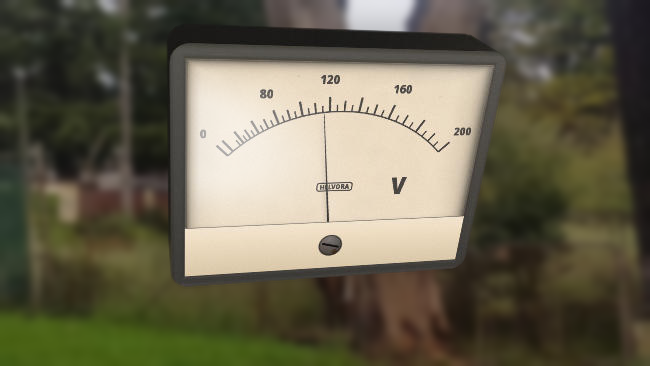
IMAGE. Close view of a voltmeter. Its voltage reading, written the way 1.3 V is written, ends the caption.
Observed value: 115 V
